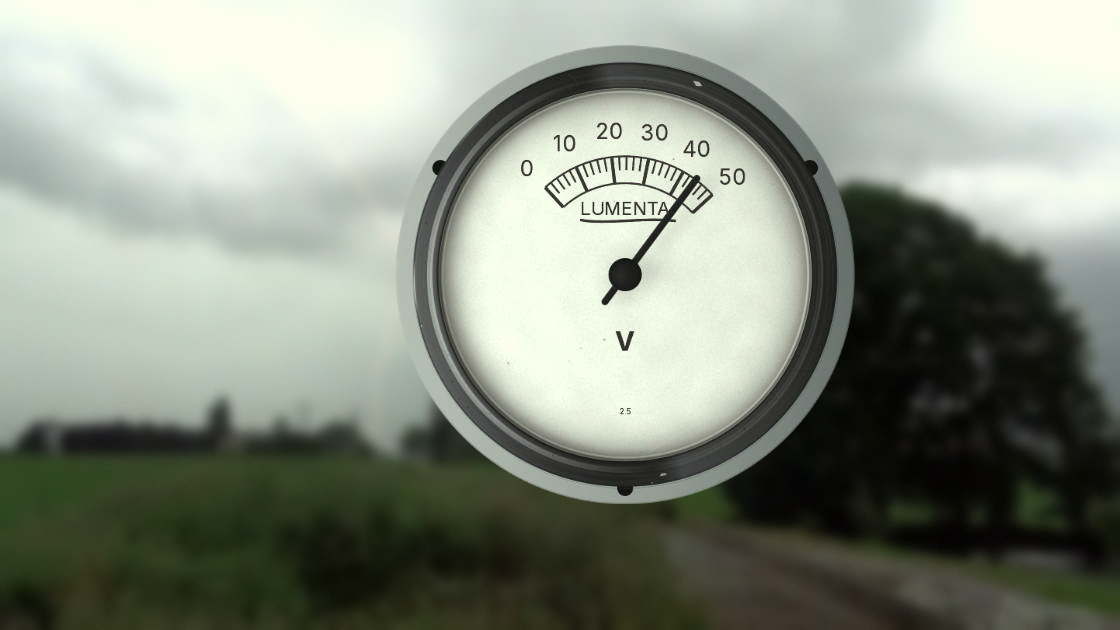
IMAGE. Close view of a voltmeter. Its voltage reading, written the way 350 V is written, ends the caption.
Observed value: 44 V
